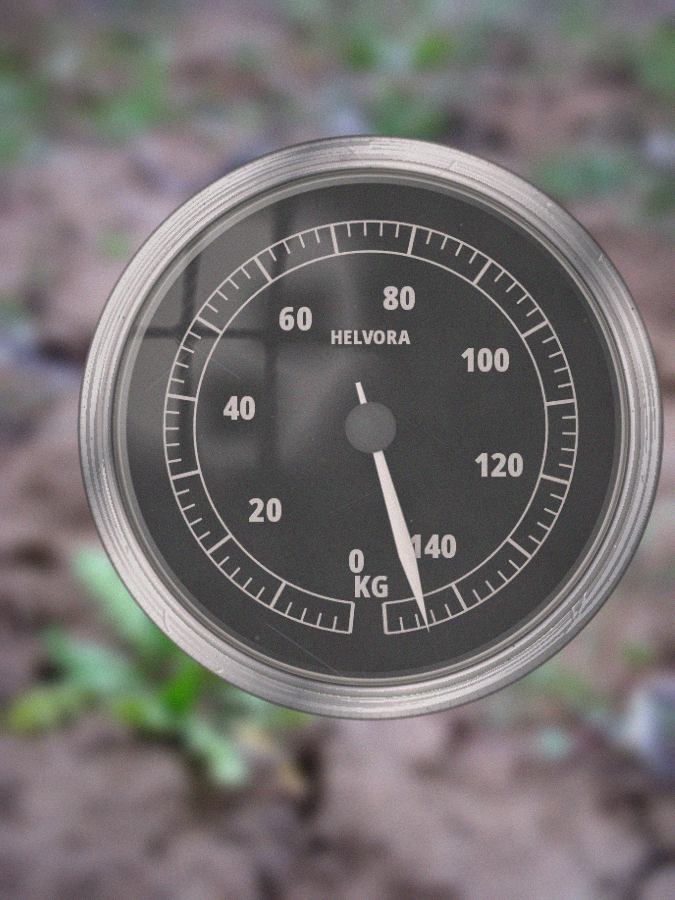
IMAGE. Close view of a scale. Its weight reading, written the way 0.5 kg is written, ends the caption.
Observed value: 145 kg
